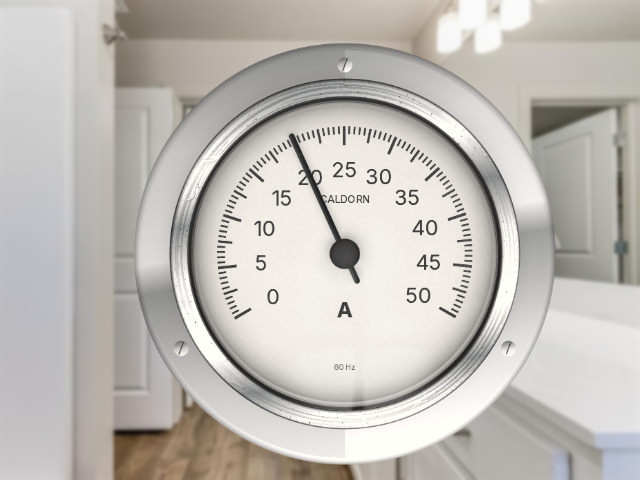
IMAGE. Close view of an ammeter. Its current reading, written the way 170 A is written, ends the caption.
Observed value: 20 A
